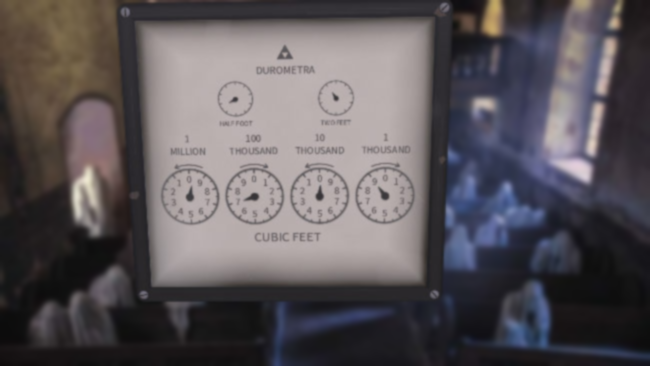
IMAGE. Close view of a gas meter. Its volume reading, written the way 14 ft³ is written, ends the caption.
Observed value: 969900 ft³
